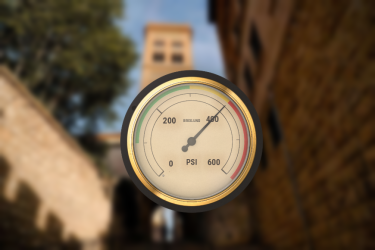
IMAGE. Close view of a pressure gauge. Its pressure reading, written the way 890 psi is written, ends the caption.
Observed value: 400 psi
